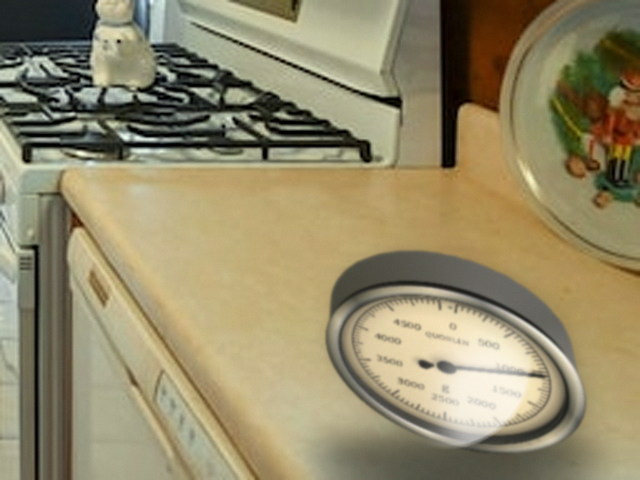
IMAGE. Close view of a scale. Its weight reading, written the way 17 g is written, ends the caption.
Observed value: 1000 g
